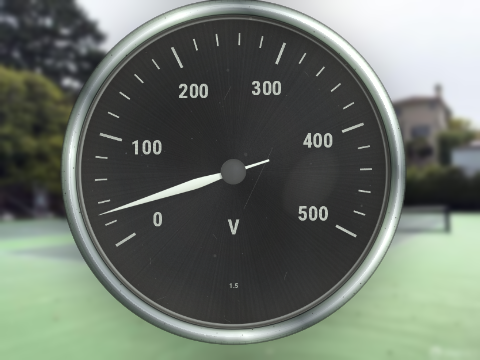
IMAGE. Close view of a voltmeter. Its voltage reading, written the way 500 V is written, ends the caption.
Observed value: 30 V
